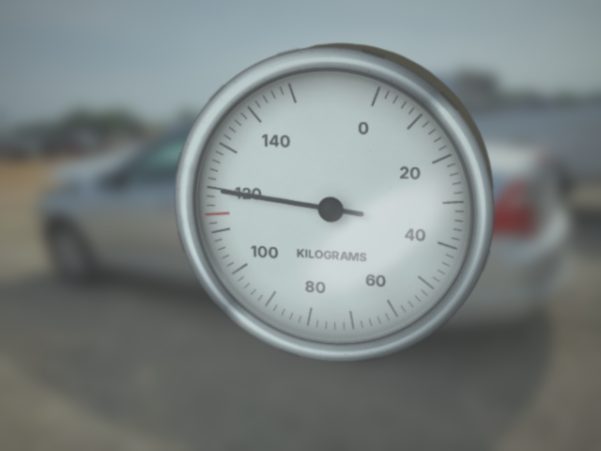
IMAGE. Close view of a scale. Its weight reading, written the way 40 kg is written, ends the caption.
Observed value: 120 kg
